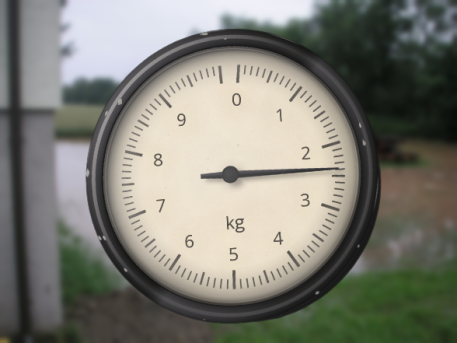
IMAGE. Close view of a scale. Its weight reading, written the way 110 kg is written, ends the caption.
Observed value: 2.4 kg
